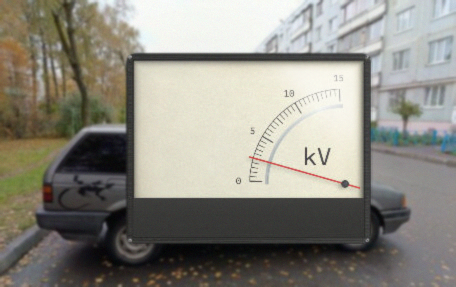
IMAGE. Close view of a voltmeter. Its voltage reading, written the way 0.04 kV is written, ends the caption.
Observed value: 2.5 kV
